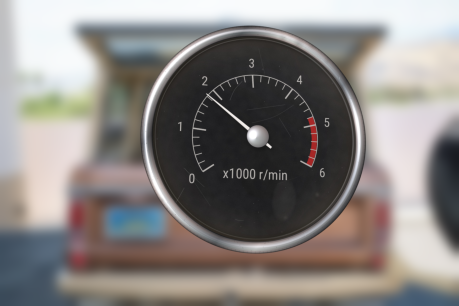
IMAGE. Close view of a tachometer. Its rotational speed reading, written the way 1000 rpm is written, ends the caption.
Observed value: 1800 rpm
